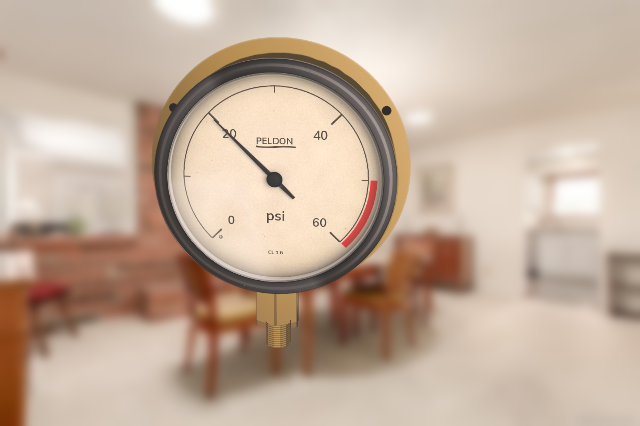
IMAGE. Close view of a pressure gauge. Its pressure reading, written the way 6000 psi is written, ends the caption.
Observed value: 20 psi
